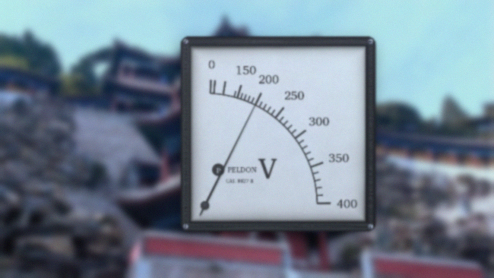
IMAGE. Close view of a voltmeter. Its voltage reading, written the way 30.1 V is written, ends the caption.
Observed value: 200 V
